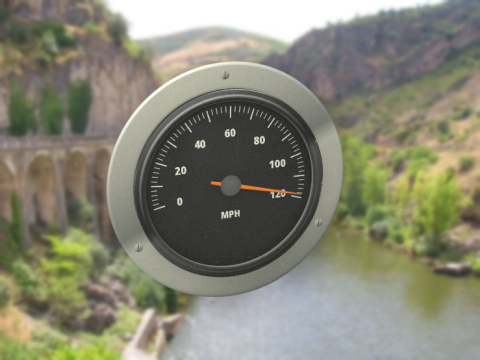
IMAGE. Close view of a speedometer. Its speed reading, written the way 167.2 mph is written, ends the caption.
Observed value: 118 mph
